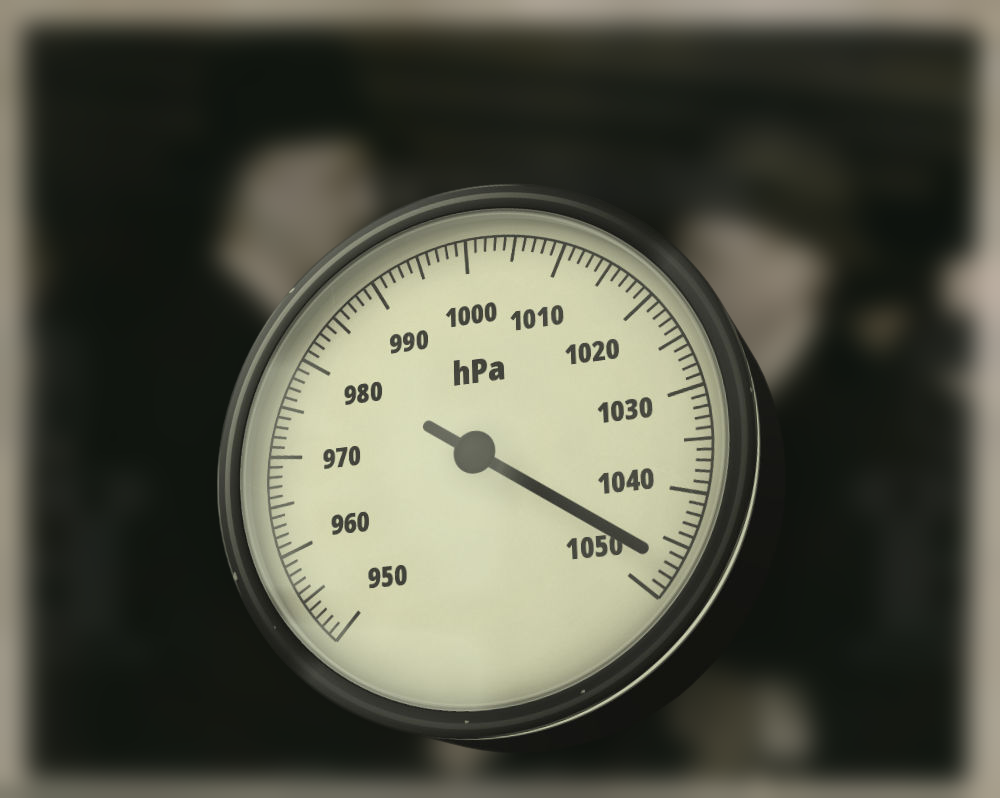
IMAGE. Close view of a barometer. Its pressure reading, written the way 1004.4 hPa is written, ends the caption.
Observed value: 1047 hPa
